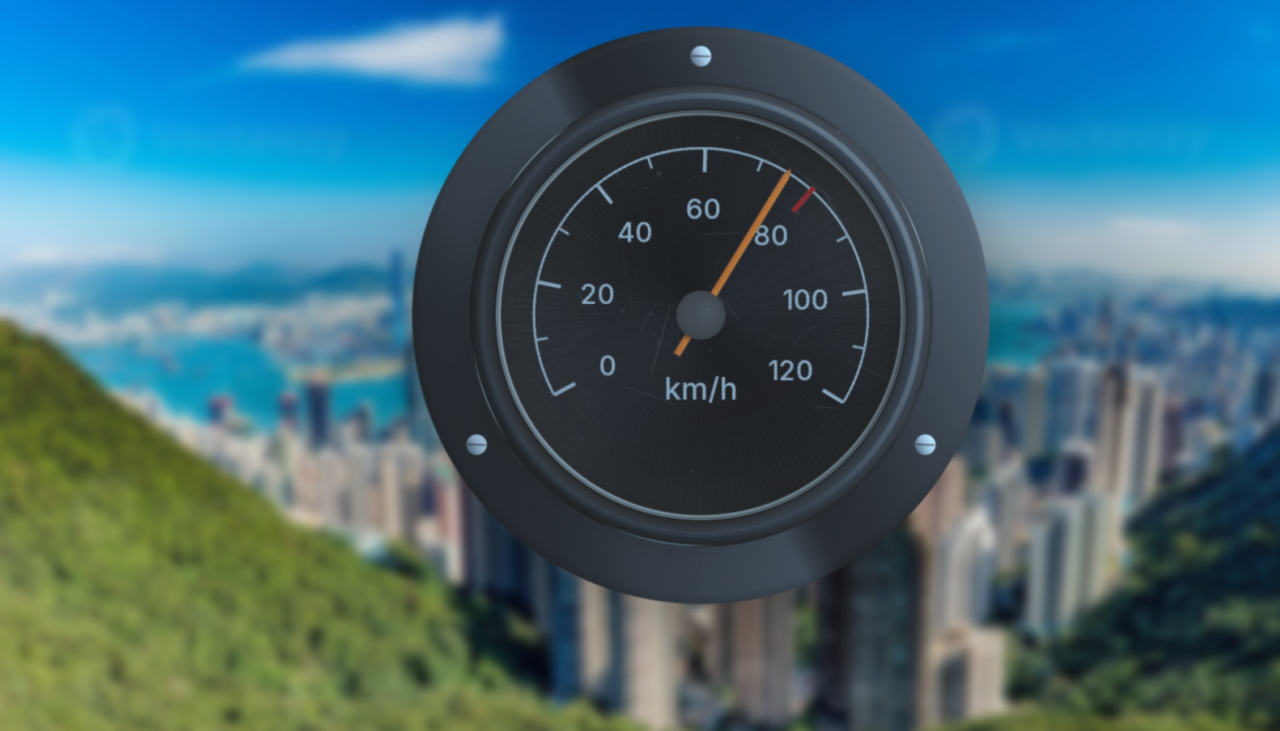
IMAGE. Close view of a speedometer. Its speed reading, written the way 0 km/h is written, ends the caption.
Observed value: 75 km/h
